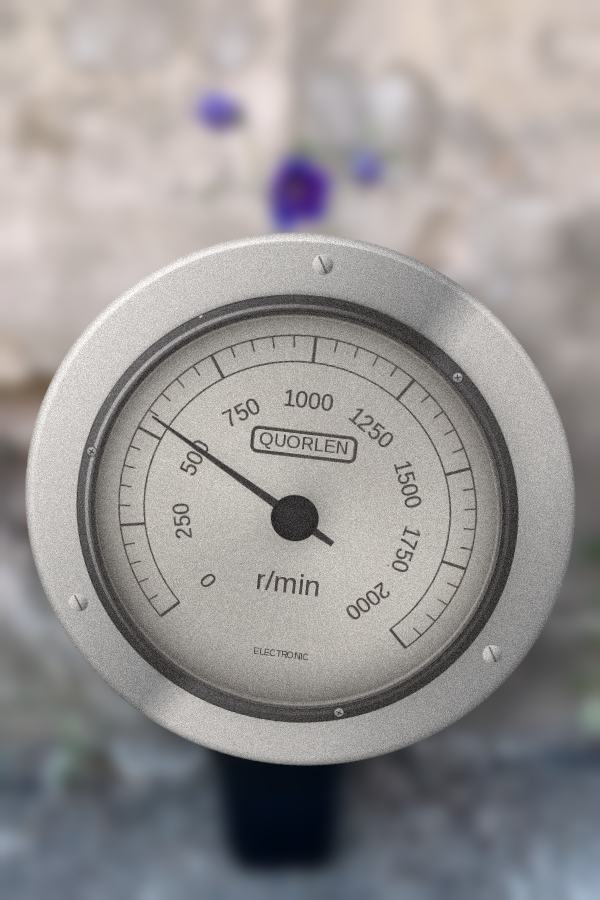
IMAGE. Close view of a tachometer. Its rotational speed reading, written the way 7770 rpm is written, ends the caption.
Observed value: 550 rpm
